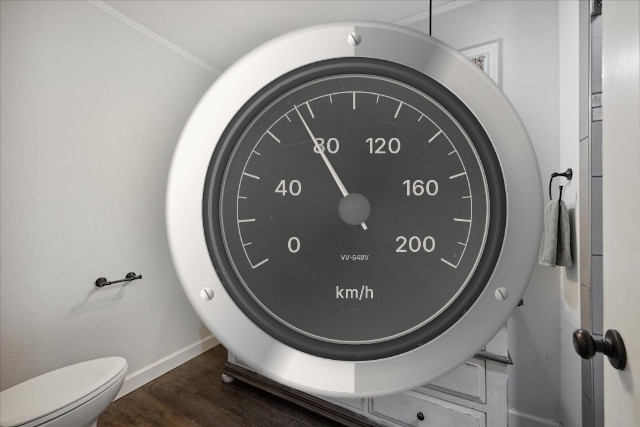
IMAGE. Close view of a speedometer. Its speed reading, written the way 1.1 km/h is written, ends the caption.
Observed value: 75 km/h
